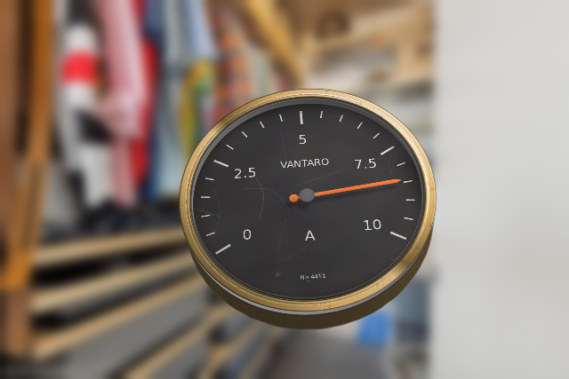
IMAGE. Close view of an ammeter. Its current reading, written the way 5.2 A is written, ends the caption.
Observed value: 8.5 A
